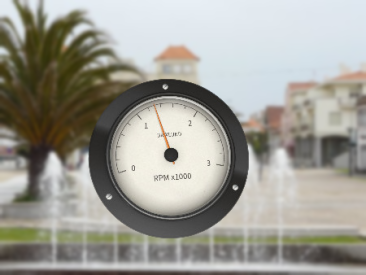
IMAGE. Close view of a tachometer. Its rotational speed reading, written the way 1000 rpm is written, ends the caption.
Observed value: 1300 rpm
